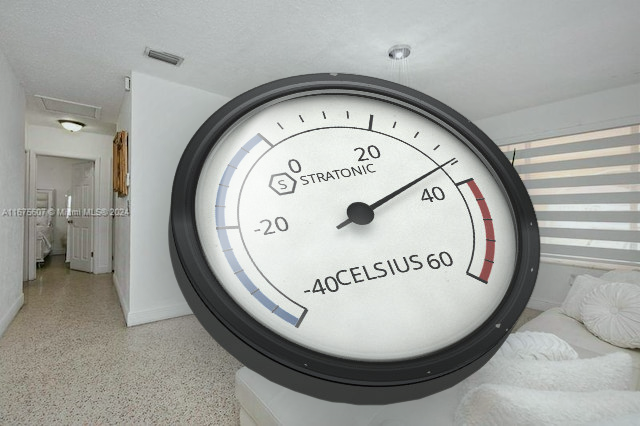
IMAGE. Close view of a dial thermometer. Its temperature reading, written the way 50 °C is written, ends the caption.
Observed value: 36 °C
